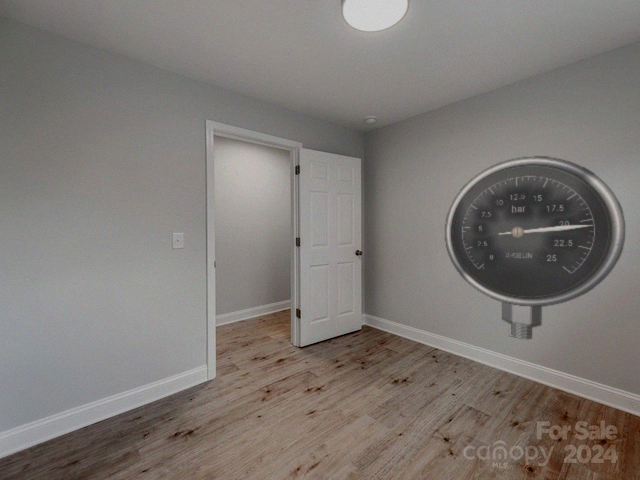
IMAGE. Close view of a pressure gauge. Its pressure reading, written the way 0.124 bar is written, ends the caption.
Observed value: 20.5 bar
